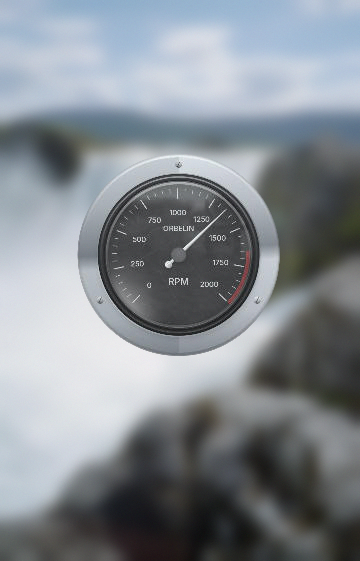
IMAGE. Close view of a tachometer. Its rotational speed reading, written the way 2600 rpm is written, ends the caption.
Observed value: 1350 rpm
